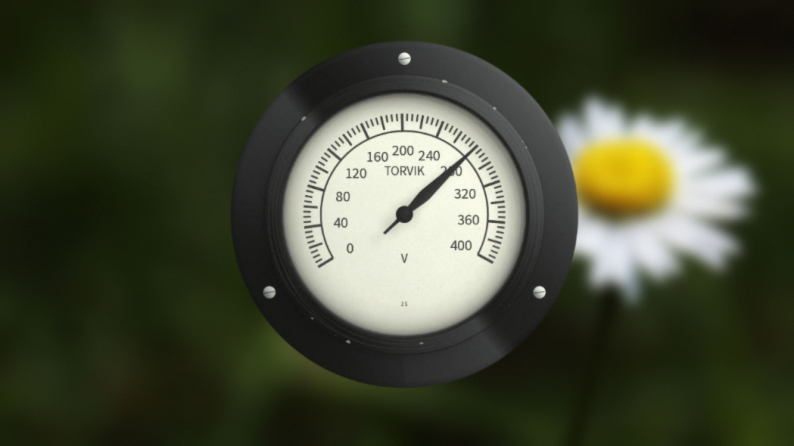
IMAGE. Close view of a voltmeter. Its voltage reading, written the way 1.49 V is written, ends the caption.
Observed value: 280 V
